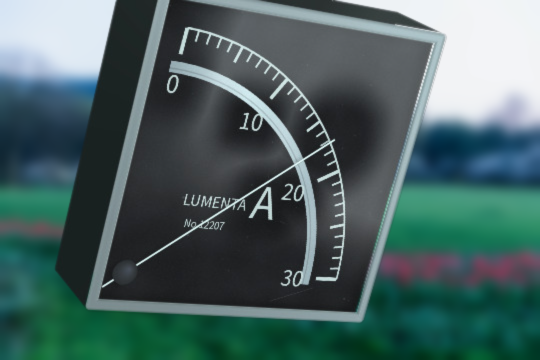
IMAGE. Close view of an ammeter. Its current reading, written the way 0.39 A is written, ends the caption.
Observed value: 17 A
